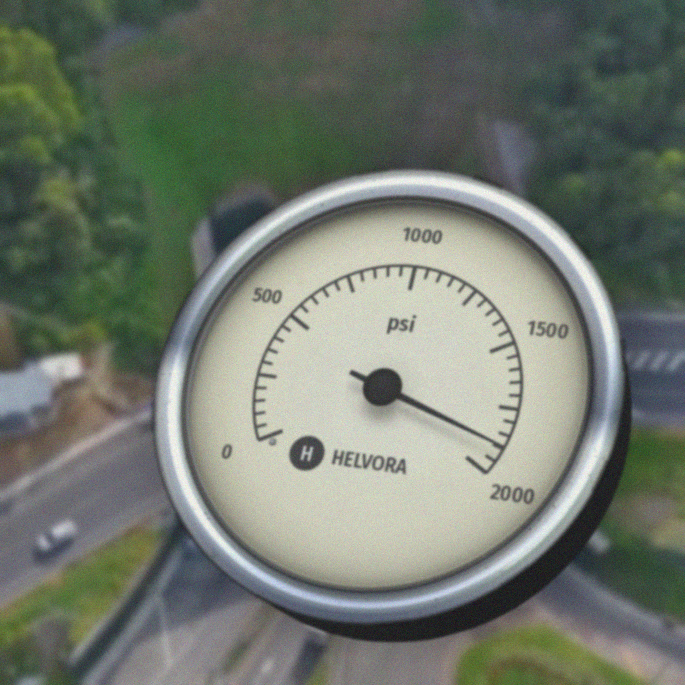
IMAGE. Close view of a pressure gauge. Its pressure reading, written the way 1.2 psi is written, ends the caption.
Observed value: 1900 psi
